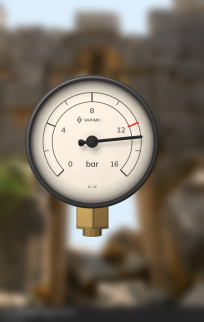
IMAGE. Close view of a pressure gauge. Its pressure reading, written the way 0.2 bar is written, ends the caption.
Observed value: 13 bar
